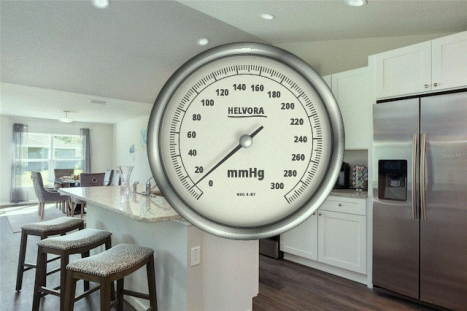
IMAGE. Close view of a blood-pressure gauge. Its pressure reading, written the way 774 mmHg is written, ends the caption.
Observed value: 10 mmHg
